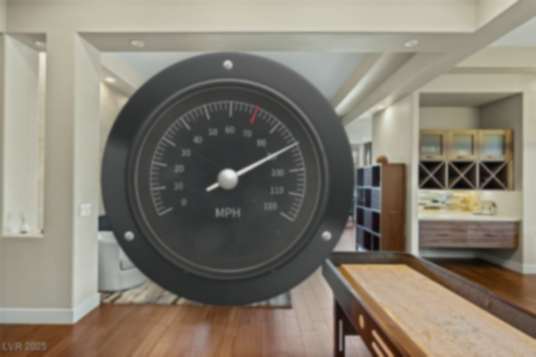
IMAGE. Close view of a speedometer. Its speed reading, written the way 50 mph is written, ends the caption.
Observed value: 90 mph
